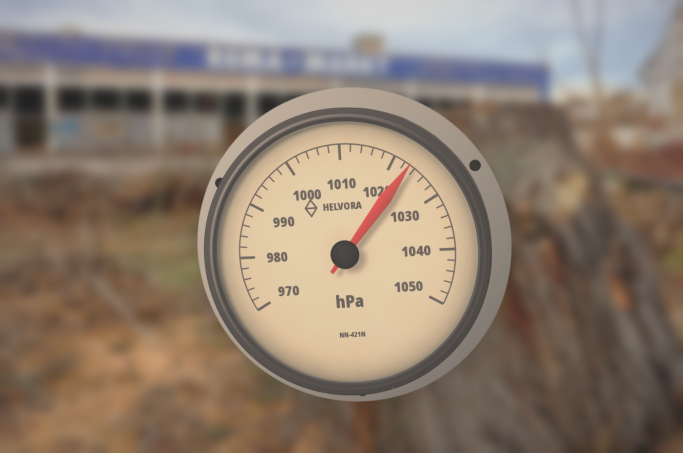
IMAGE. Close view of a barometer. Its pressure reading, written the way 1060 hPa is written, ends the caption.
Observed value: 1023 hPa
